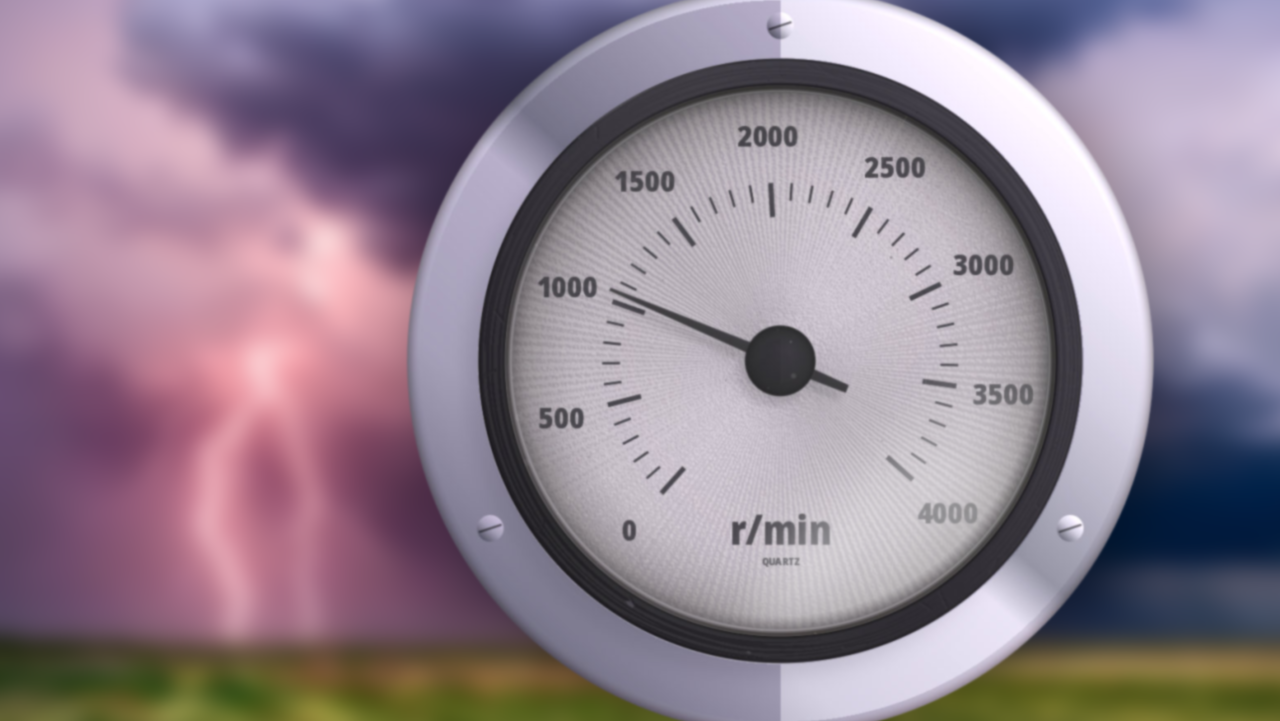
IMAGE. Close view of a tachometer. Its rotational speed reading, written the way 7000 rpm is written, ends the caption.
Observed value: 1050 rpm
